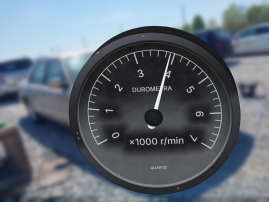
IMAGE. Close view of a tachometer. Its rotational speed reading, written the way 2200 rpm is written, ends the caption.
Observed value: 3900 rpm
